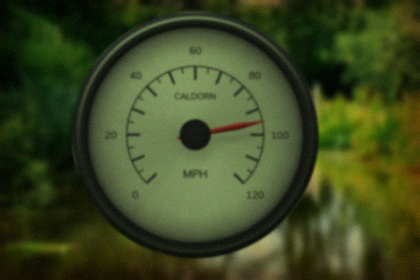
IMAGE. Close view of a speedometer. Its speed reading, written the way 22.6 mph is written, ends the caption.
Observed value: 95 mph
